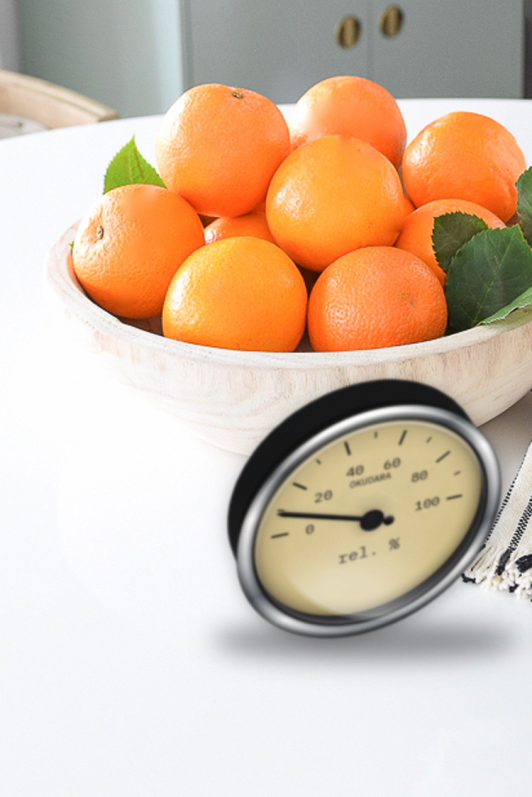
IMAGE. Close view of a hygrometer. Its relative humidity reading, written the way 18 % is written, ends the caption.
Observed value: 10 %
